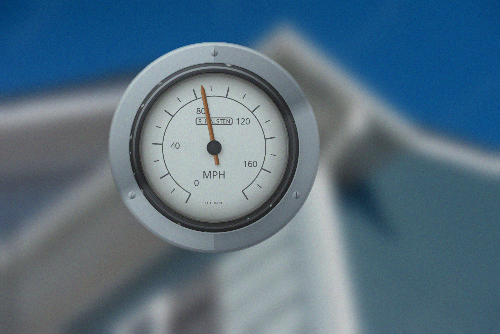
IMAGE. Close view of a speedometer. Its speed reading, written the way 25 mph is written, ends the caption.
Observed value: 85 mph
